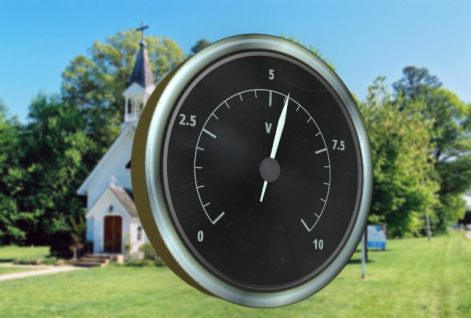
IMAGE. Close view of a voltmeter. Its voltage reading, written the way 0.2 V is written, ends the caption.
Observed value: 5.5 V
